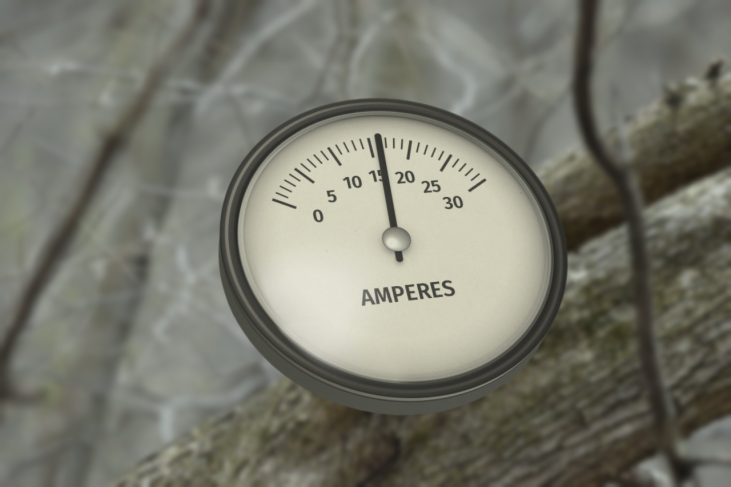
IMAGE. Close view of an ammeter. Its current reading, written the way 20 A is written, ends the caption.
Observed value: 16 A
